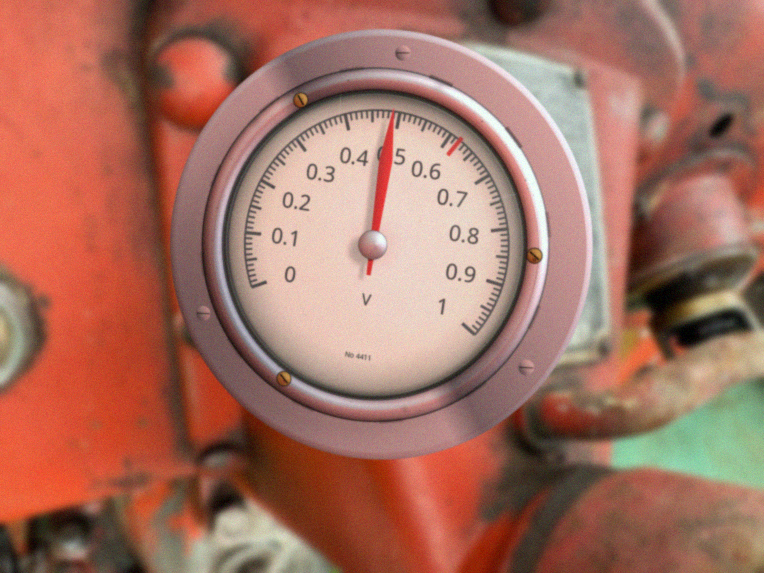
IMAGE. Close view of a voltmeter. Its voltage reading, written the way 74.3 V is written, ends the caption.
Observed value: 0.49 V
